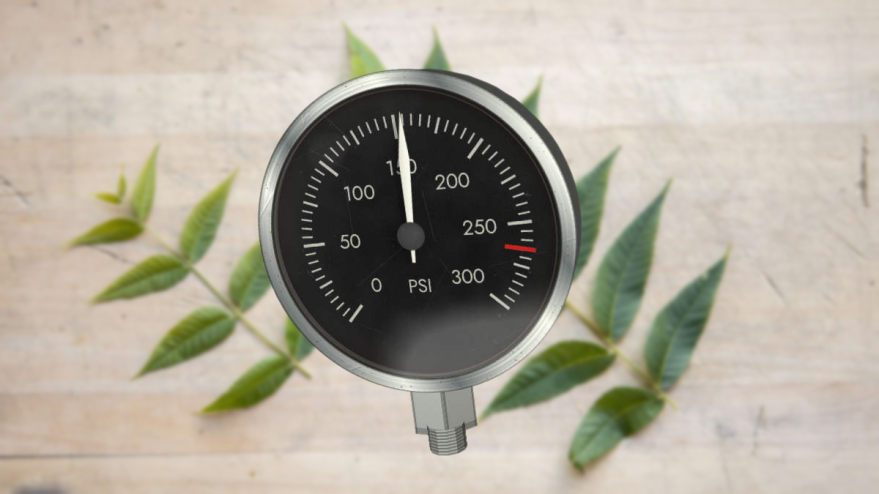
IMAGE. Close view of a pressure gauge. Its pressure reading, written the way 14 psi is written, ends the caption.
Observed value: 155 psi
